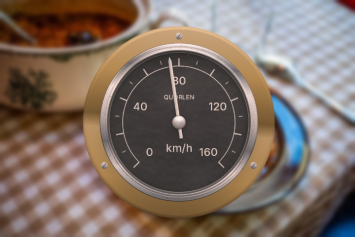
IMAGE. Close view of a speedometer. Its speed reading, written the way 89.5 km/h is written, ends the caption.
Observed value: 75 km/h
